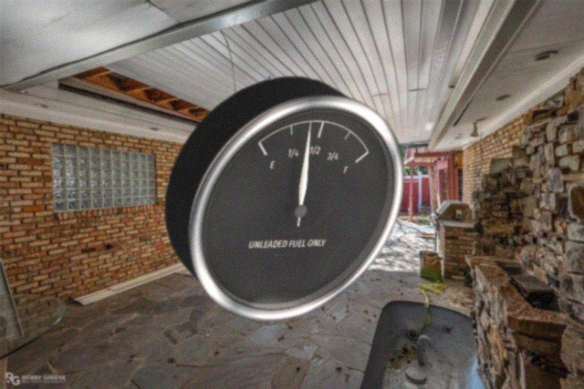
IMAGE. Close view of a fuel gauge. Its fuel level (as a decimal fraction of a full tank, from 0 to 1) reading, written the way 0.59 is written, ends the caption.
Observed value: 0.375
